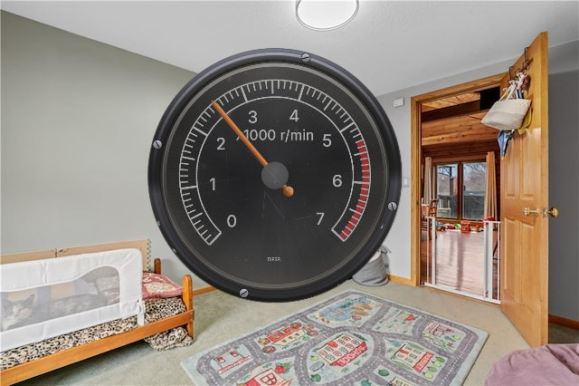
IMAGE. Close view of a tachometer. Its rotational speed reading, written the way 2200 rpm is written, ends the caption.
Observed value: 2500 rpm
